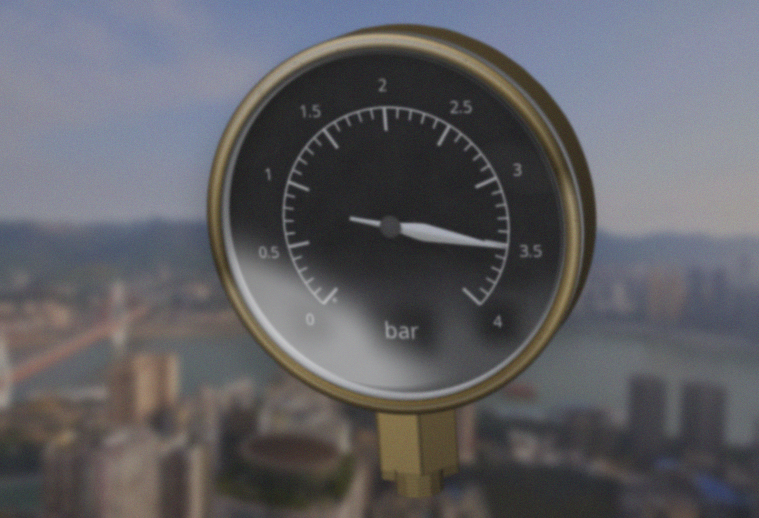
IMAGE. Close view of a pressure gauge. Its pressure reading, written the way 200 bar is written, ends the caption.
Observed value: 3.5 bar
